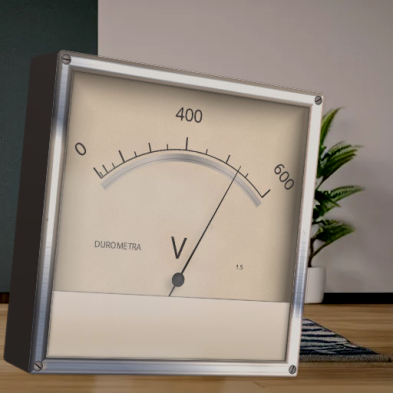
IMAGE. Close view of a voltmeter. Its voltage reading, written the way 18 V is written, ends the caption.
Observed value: 525 V
